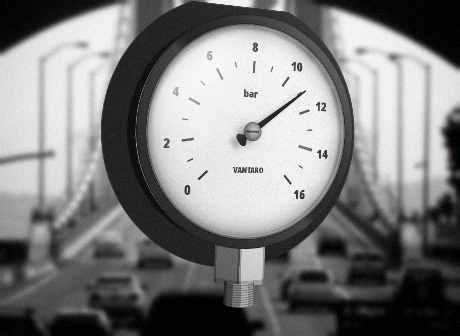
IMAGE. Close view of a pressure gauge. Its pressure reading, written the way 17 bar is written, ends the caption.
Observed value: 11 bar
